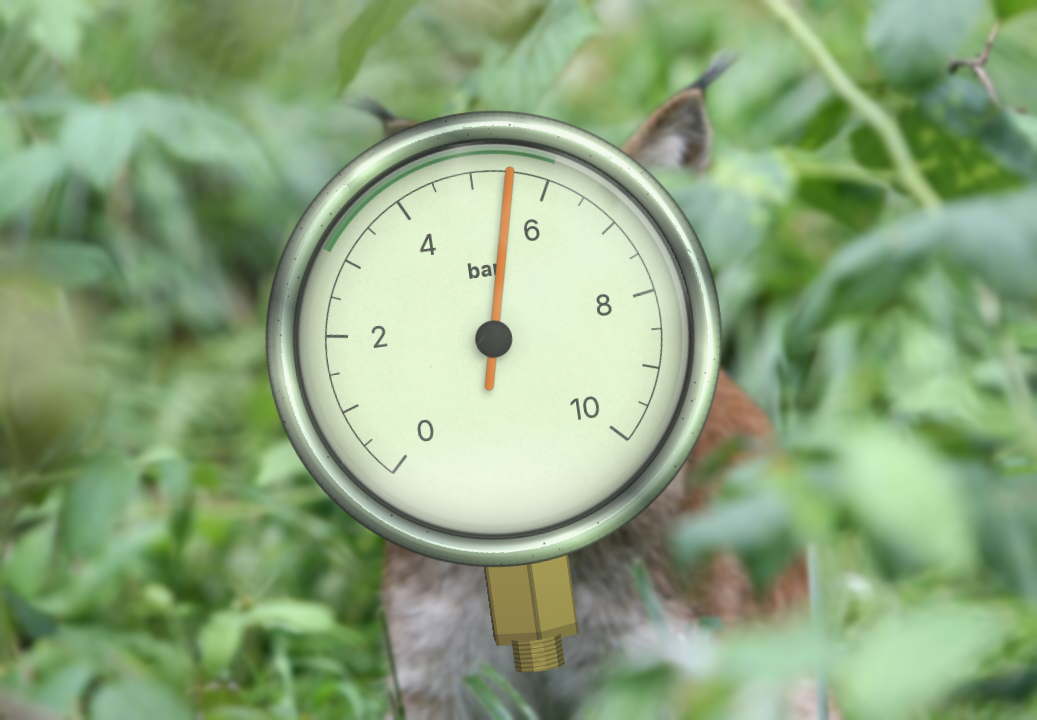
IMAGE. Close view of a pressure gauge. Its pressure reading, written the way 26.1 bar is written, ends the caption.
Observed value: 5.5 bar
